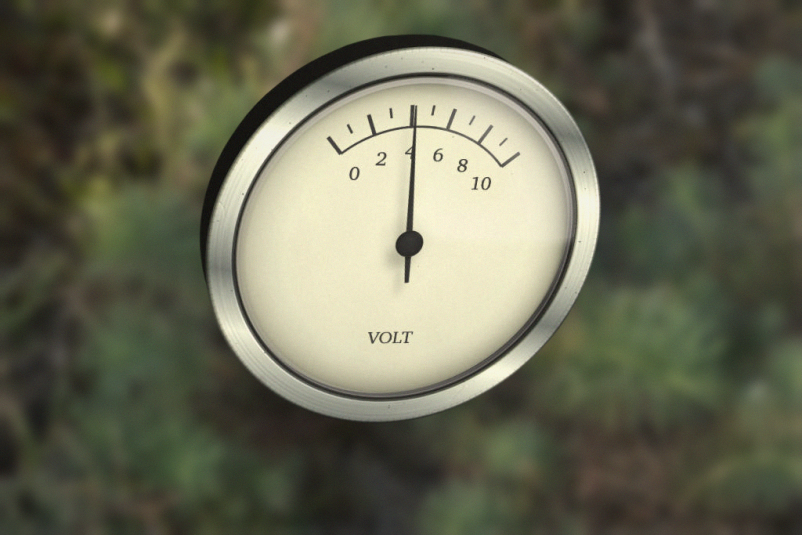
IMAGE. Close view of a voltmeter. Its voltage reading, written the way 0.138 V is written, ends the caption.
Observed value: 4 V
